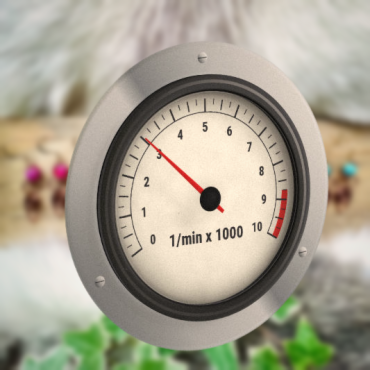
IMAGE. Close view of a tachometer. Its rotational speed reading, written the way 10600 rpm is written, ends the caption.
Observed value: 3000 rpm
